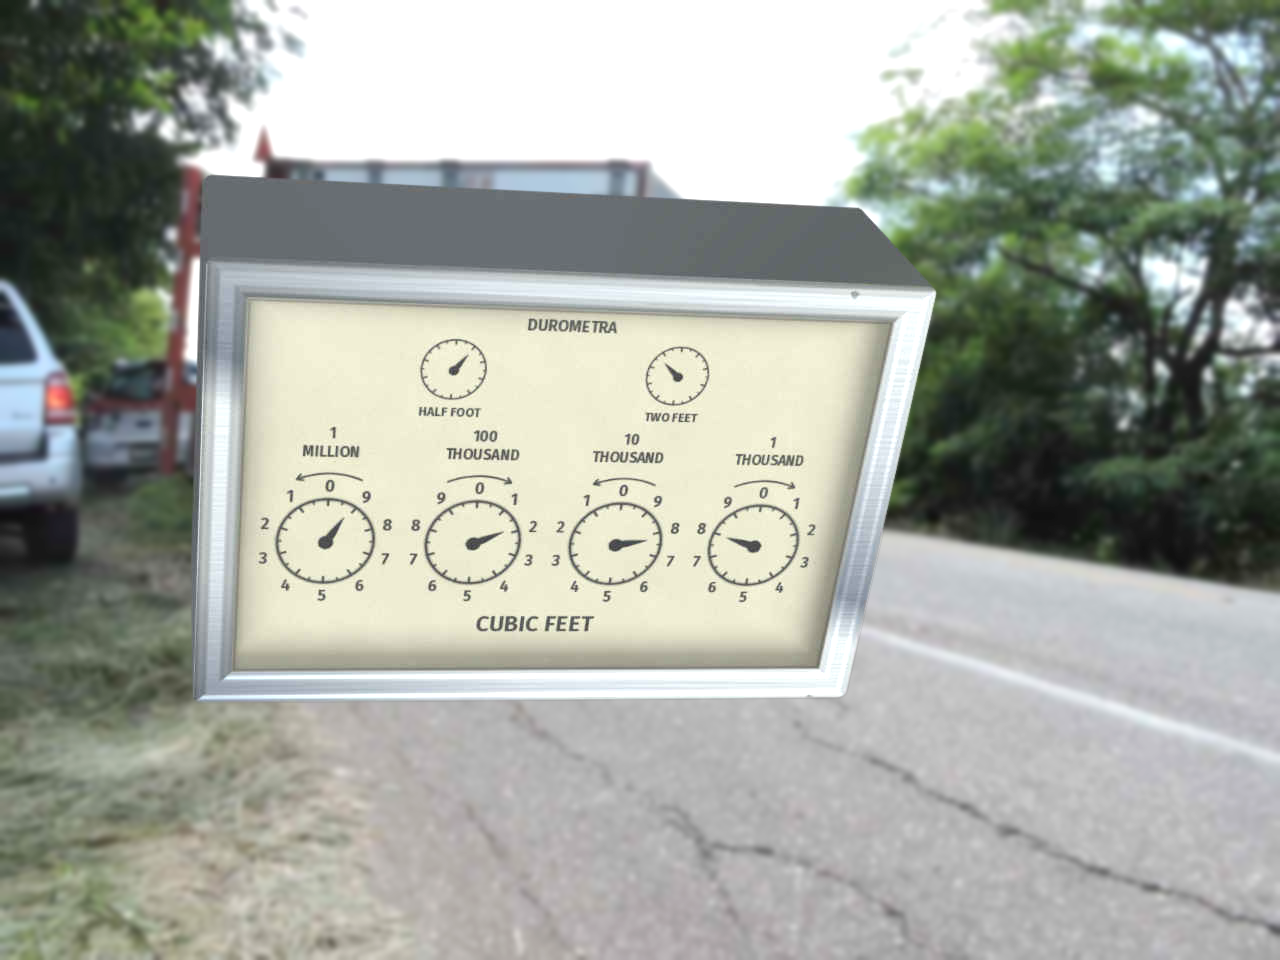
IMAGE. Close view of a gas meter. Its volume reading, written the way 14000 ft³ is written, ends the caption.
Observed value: 917800 ft³
